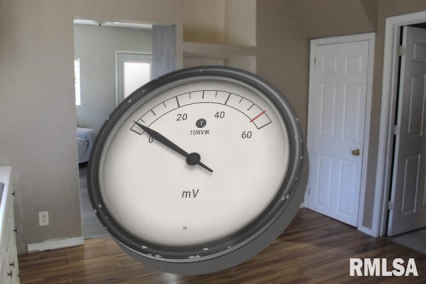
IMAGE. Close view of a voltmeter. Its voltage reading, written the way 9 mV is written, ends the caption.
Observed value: 2.5 mV
